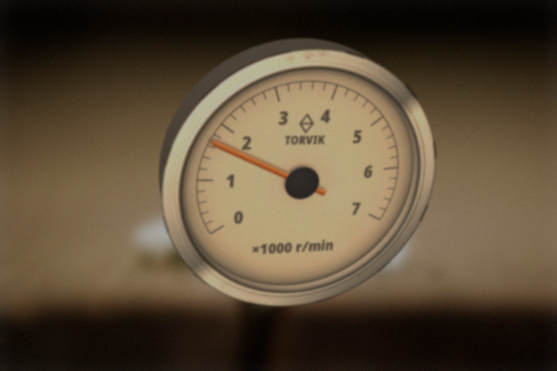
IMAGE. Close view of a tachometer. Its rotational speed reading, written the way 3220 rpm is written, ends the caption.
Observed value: 1700 rpm
